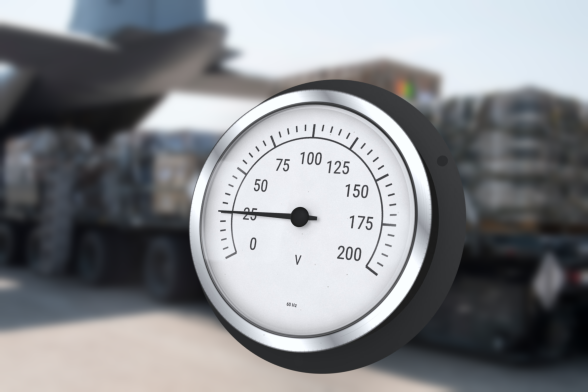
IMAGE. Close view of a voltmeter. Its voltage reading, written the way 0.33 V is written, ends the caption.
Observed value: 25 V
